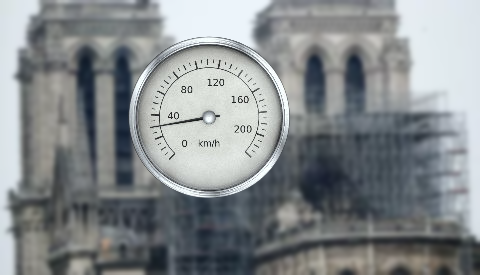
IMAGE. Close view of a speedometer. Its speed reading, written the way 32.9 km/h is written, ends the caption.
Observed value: 30 km/h
